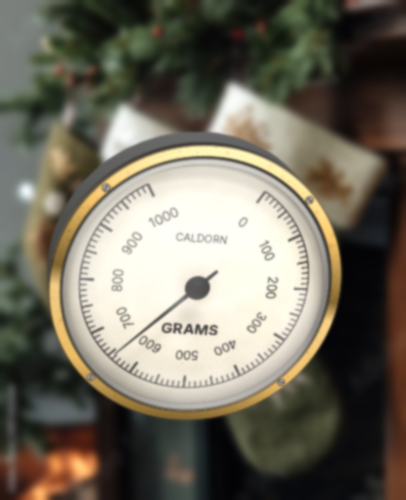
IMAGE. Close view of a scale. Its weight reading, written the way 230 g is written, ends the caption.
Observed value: 650 g
